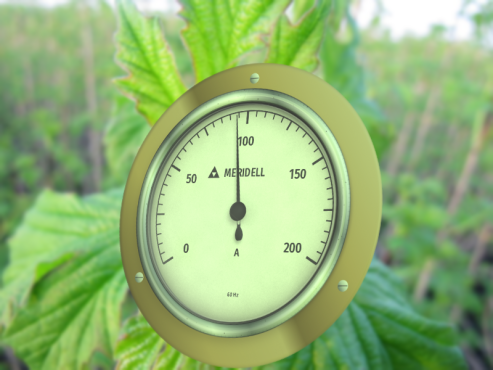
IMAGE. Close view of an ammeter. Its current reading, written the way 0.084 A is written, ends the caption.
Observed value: 95 A
